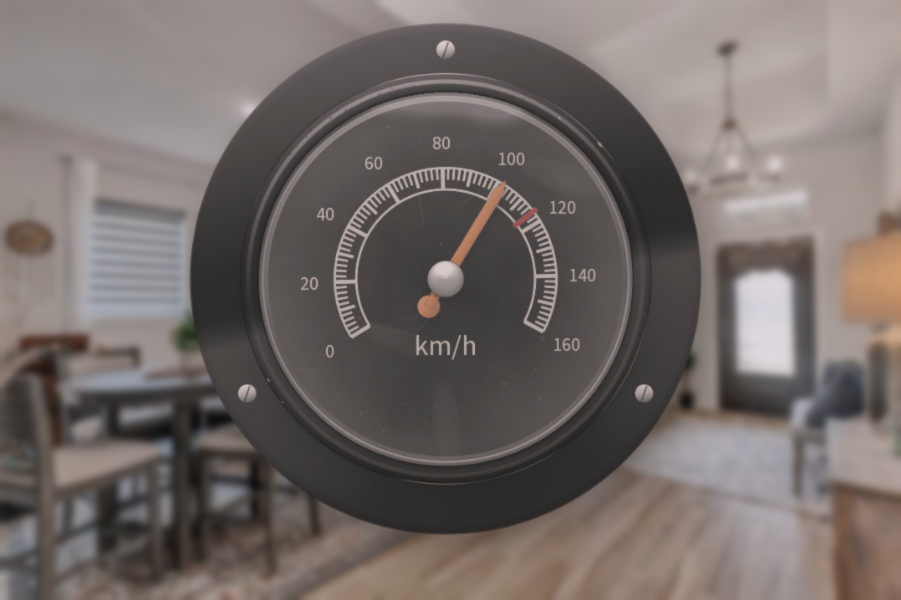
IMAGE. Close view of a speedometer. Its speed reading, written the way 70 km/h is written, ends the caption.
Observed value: 102 km/h
